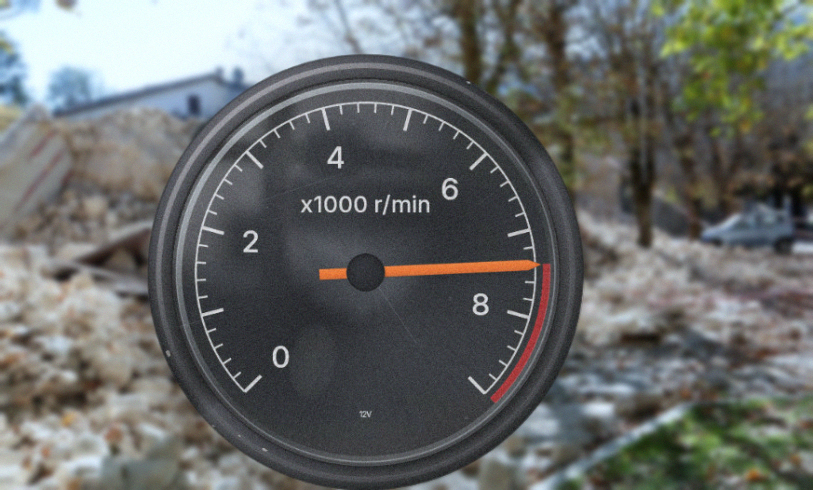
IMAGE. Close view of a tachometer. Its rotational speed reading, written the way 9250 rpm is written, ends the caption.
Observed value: 7400 rpm
